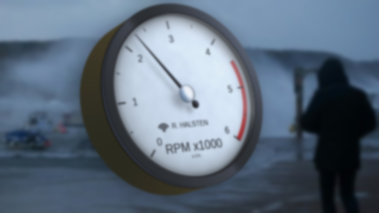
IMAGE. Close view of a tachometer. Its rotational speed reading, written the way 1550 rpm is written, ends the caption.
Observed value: 2250 rpm
